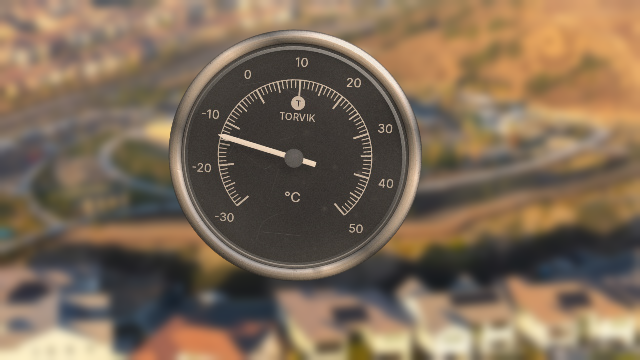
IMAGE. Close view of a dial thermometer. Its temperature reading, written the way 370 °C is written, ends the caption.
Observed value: -13 °C
